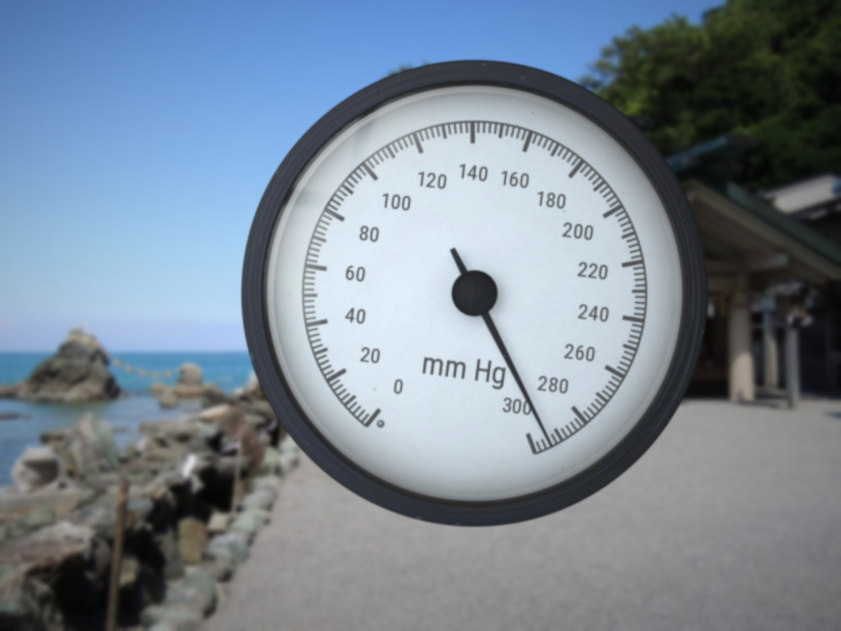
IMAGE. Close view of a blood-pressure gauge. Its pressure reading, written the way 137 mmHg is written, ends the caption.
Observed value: 294 mmHg
